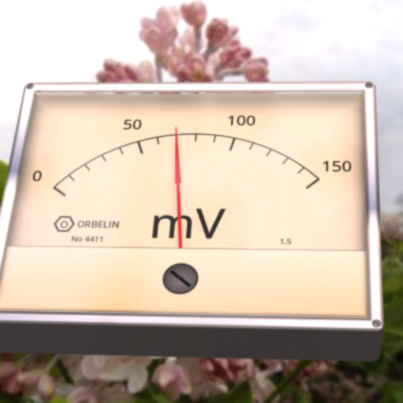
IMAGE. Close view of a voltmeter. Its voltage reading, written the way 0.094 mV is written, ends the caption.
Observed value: 70 mV
